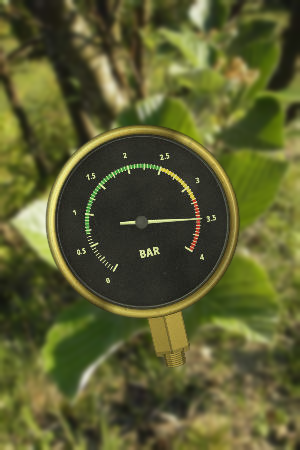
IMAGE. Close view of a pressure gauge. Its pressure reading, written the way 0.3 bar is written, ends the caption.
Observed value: 3.5 bar
